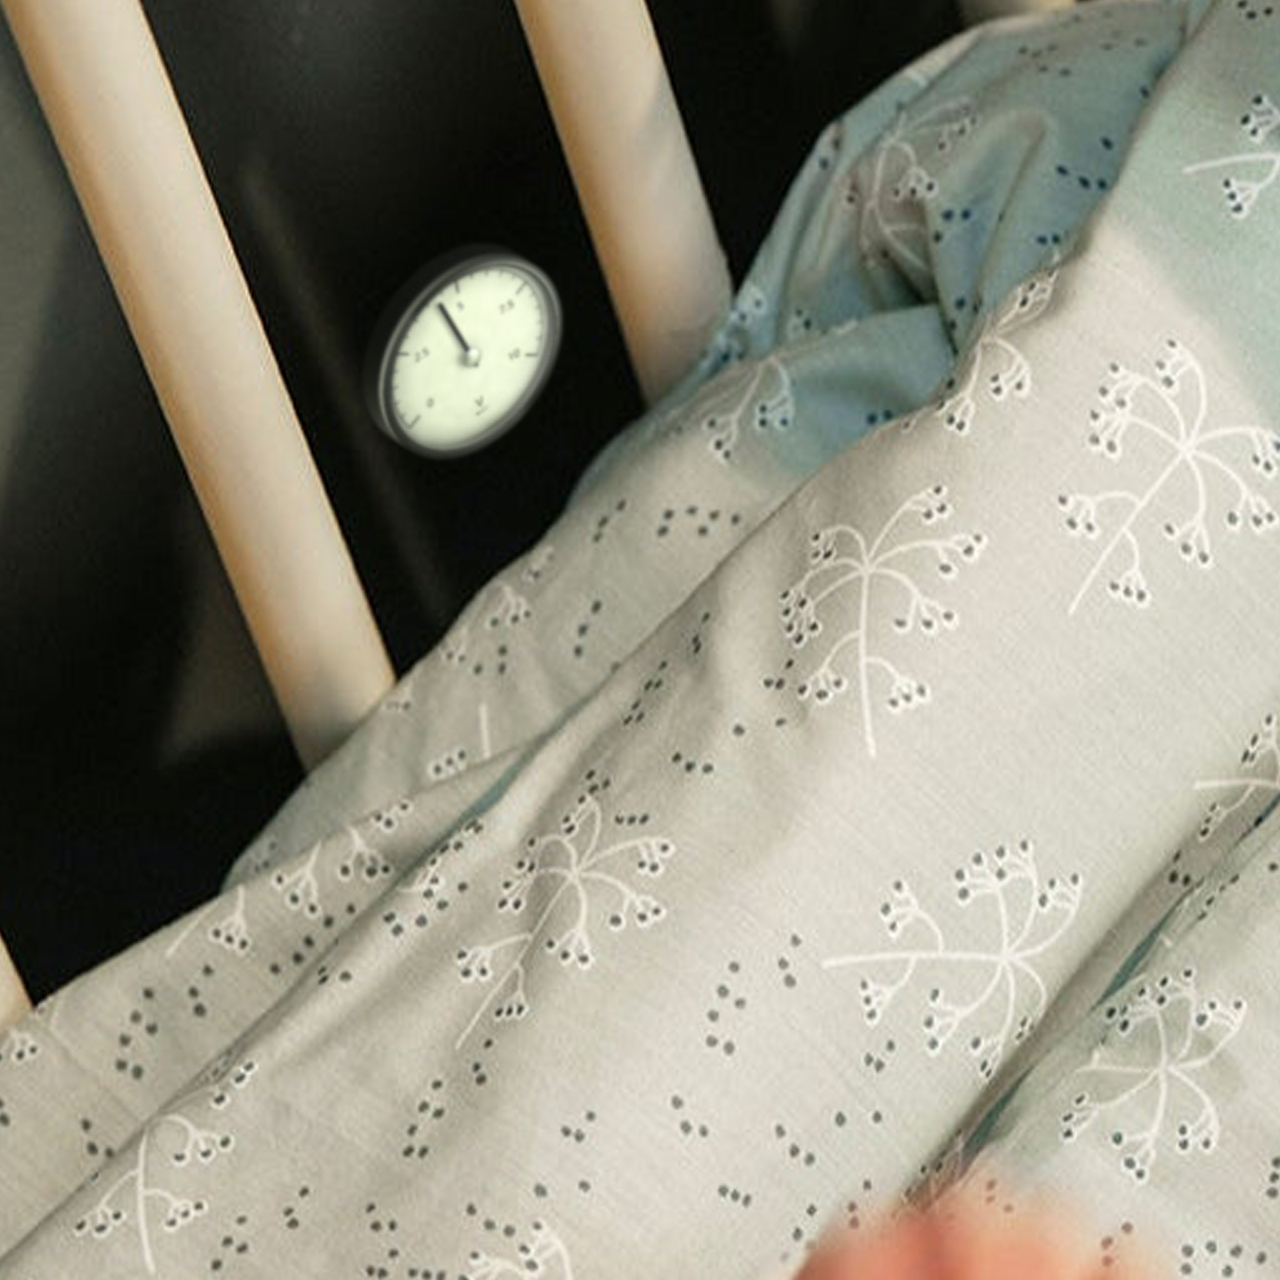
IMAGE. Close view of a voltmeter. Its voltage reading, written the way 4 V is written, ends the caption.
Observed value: 4.25 V
